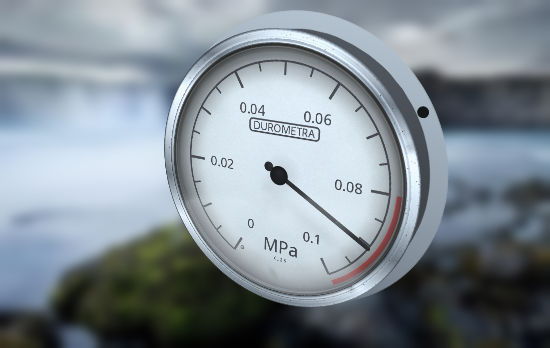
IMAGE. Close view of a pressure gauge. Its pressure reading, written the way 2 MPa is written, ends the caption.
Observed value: 0.09 MPa
